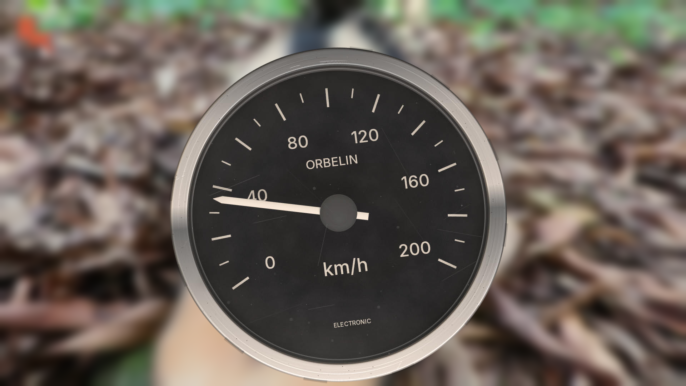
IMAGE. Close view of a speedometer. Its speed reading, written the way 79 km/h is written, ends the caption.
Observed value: 35 km/h
